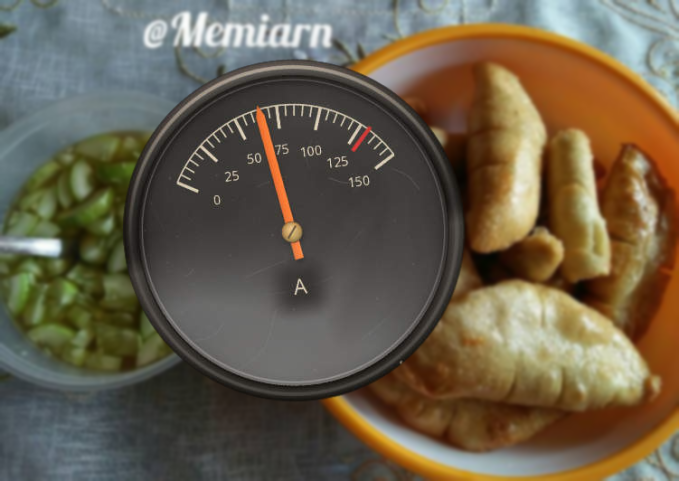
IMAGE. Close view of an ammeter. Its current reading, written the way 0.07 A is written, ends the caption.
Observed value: 65 A
